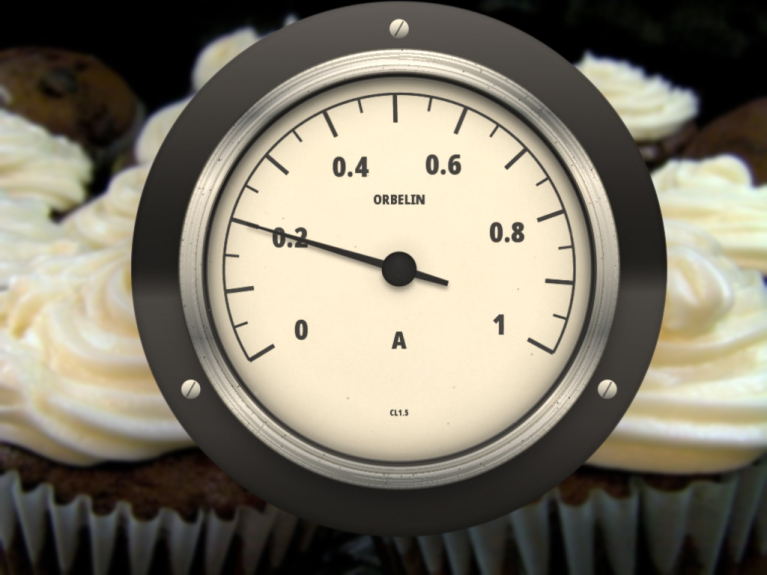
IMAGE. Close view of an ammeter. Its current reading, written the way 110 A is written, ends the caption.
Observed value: 0.2 A
